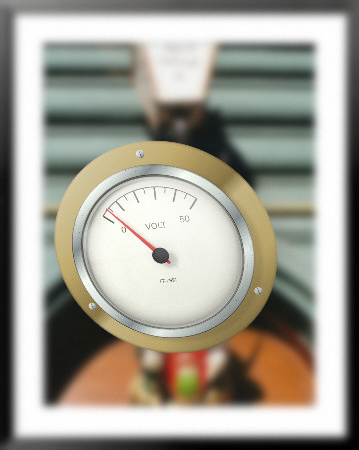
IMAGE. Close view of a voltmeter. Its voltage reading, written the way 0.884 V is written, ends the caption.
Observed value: 5 V
